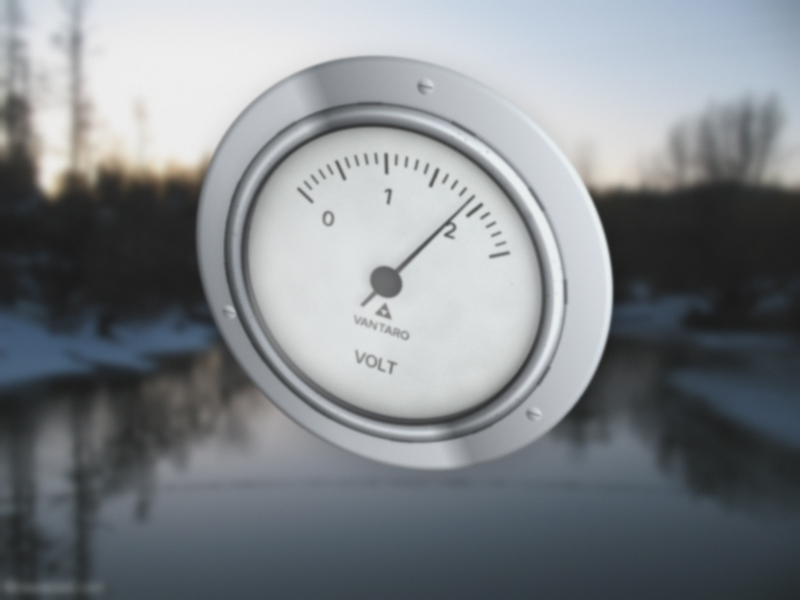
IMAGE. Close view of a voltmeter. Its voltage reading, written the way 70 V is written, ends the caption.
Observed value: 1.9 V
